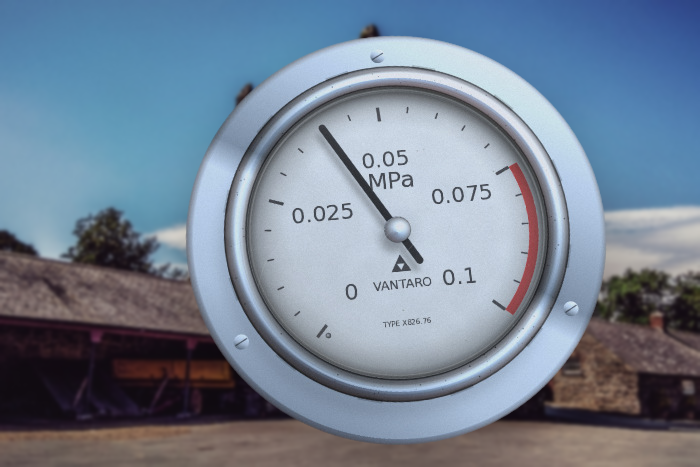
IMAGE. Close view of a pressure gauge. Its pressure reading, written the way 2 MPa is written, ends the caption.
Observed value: 0.04 MPa
